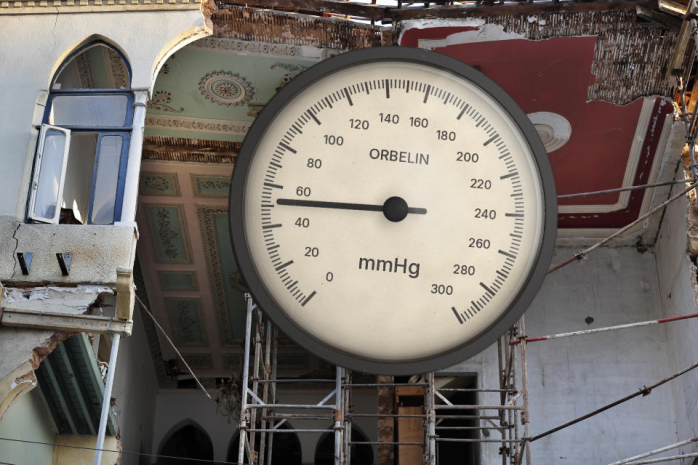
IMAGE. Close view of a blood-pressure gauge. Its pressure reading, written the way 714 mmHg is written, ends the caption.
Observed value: 52 mmHg
